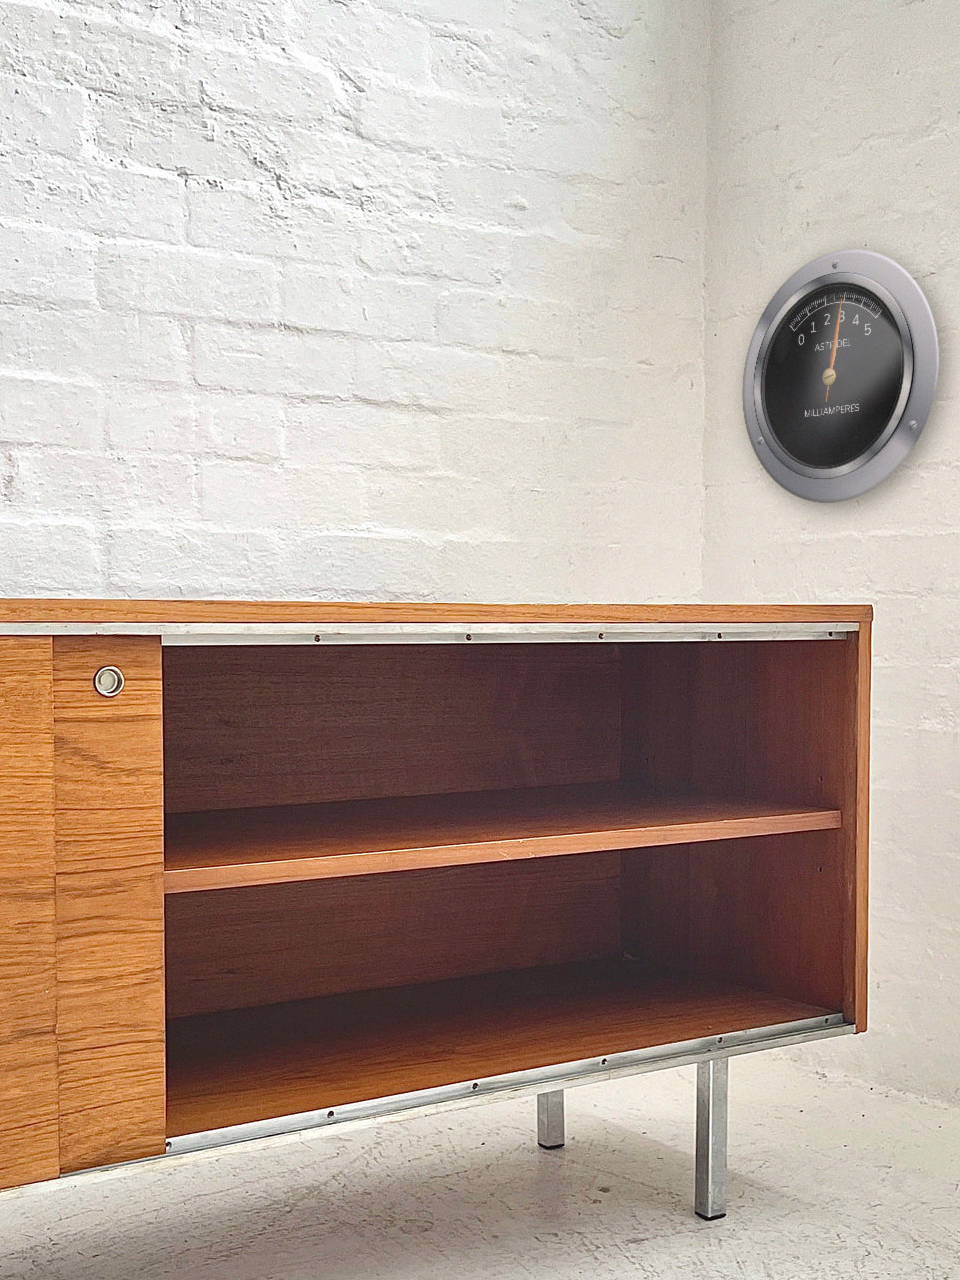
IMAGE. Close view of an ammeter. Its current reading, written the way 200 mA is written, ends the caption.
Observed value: 3 mA
